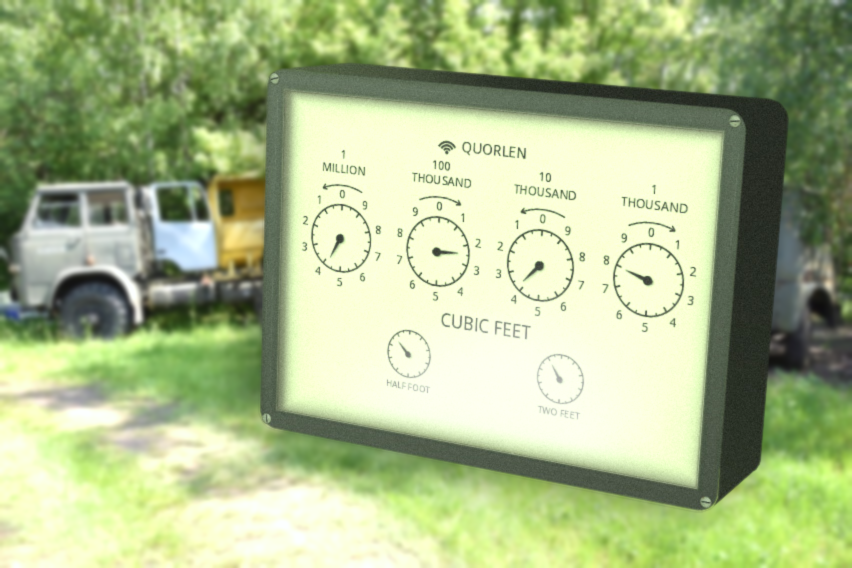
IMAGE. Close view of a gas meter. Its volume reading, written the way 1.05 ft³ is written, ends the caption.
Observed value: 423800 ft³
